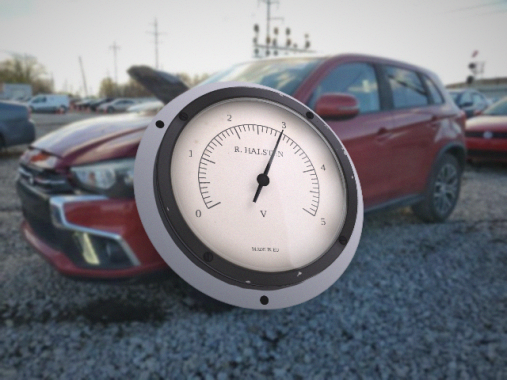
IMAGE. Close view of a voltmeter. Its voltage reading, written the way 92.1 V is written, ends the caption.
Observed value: 3 V
